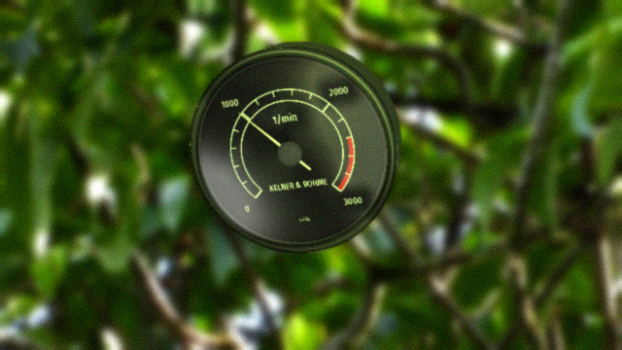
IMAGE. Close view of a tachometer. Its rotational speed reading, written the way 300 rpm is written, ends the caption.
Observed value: 1000 rpm
